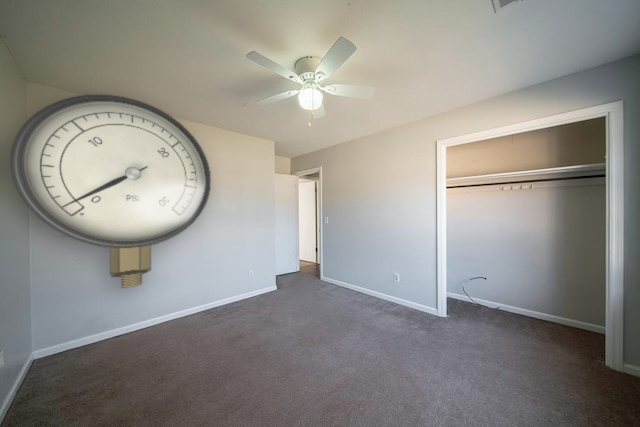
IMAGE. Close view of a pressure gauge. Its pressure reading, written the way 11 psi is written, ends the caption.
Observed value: 1 psi
